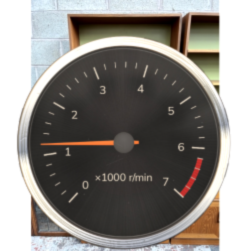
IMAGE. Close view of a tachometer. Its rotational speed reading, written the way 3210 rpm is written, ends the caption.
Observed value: 1200 rpm
